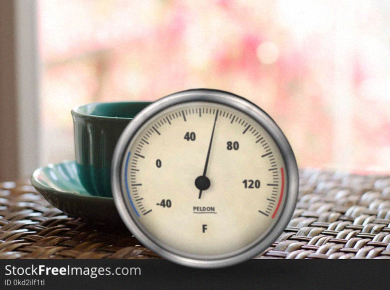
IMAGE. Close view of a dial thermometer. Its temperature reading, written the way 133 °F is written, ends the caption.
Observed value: 60 °F
